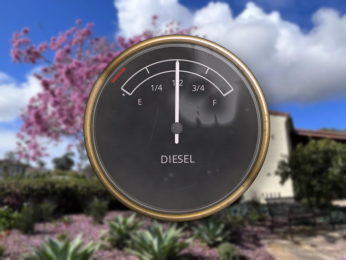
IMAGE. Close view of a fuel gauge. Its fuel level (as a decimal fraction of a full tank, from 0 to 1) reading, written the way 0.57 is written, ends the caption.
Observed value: 0.5
